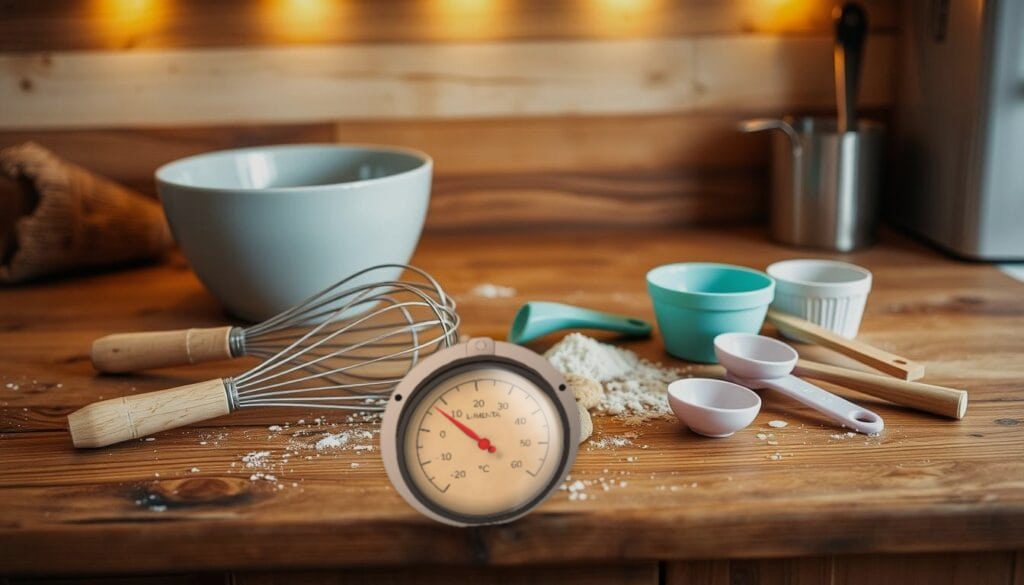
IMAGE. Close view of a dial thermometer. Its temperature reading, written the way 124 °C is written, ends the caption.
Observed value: 7.5 °C
